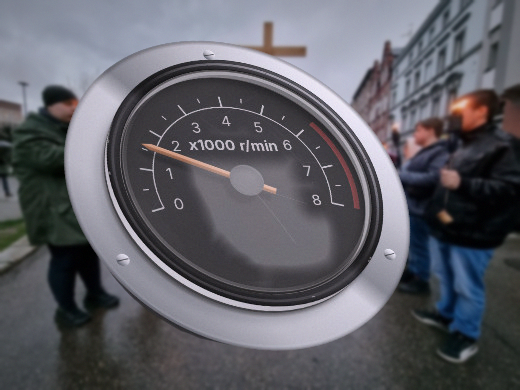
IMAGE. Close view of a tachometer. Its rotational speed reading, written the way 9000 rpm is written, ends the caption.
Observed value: 1500 rpm
